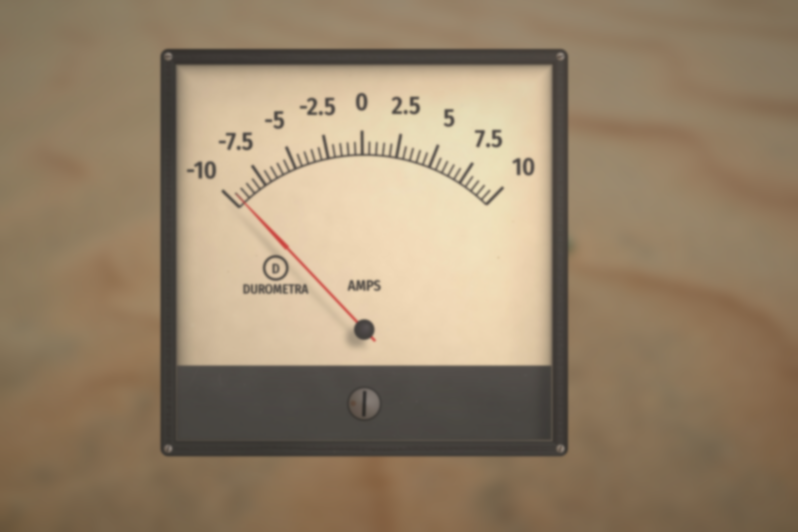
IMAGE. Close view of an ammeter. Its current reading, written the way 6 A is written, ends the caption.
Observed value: -9.5 A
